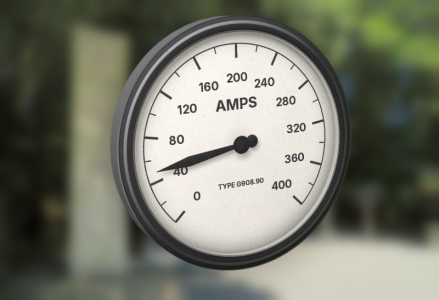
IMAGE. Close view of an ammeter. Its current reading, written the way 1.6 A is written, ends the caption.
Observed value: 50 A
